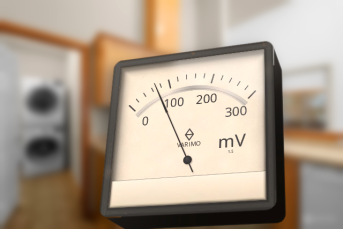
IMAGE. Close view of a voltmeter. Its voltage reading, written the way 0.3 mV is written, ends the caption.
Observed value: 70 mV
